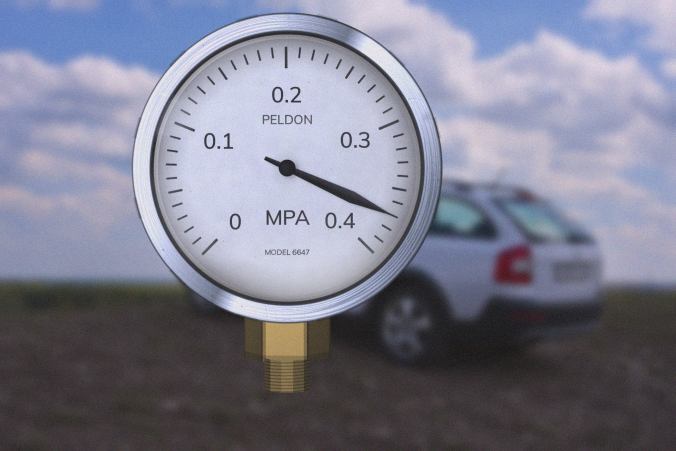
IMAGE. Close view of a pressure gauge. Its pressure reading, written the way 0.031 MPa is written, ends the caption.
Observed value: 0.37 MPa
